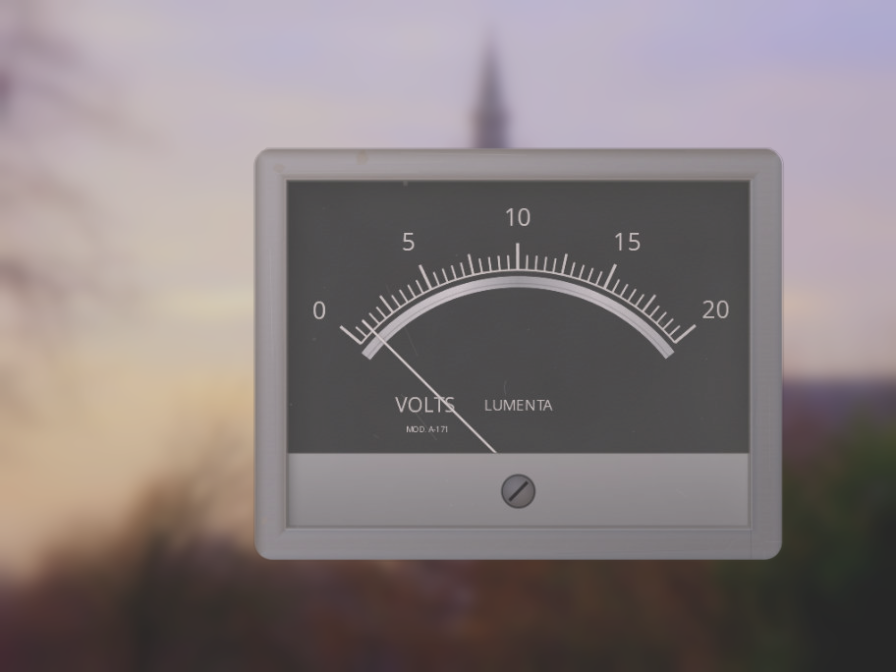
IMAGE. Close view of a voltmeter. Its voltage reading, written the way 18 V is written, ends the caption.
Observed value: 1 V
